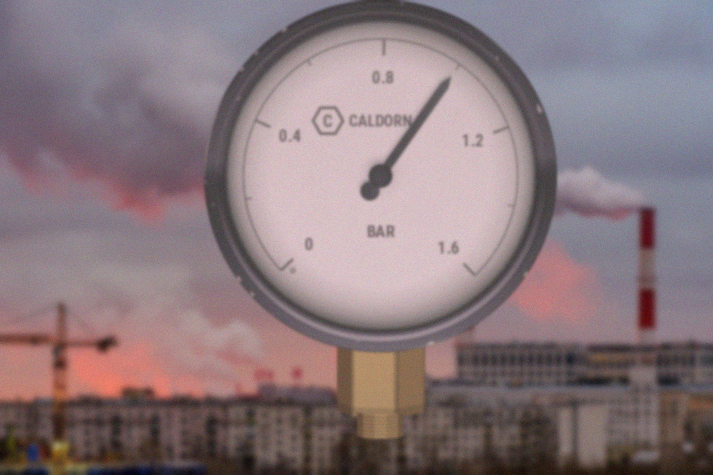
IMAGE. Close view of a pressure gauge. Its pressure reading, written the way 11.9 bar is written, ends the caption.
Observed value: 1 bar
